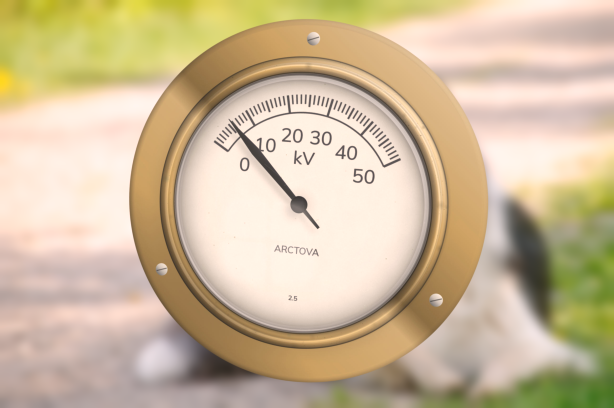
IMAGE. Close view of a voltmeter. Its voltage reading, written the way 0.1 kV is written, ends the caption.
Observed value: 6 kV
